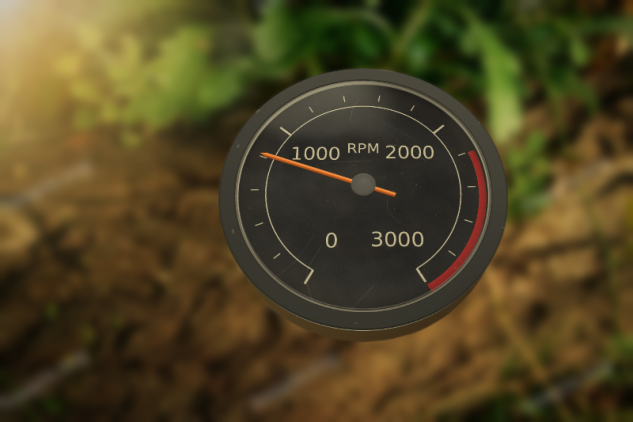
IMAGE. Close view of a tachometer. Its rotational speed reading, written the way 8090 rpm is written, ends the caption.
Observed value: 800 rpm
